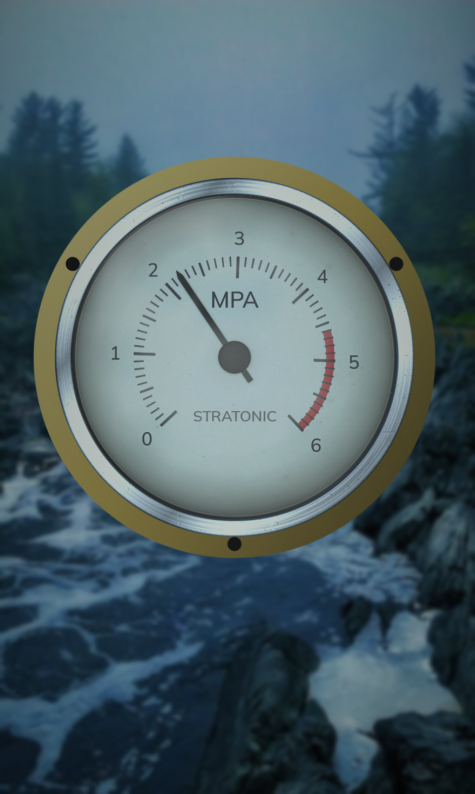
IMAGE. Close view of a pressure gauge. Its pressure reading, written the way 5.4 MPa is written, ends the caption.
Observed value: 2.2 MPa
